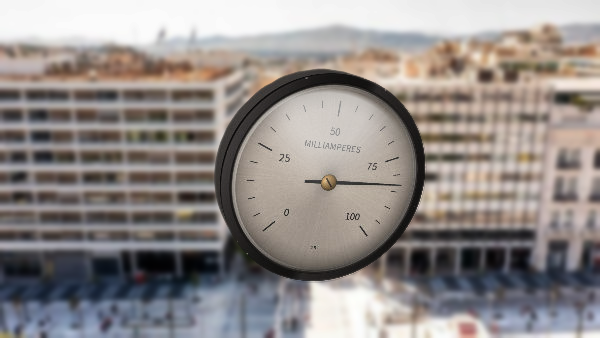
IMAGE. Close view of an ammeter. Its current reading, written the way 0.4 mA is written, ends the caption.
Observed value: 82.5 mA
